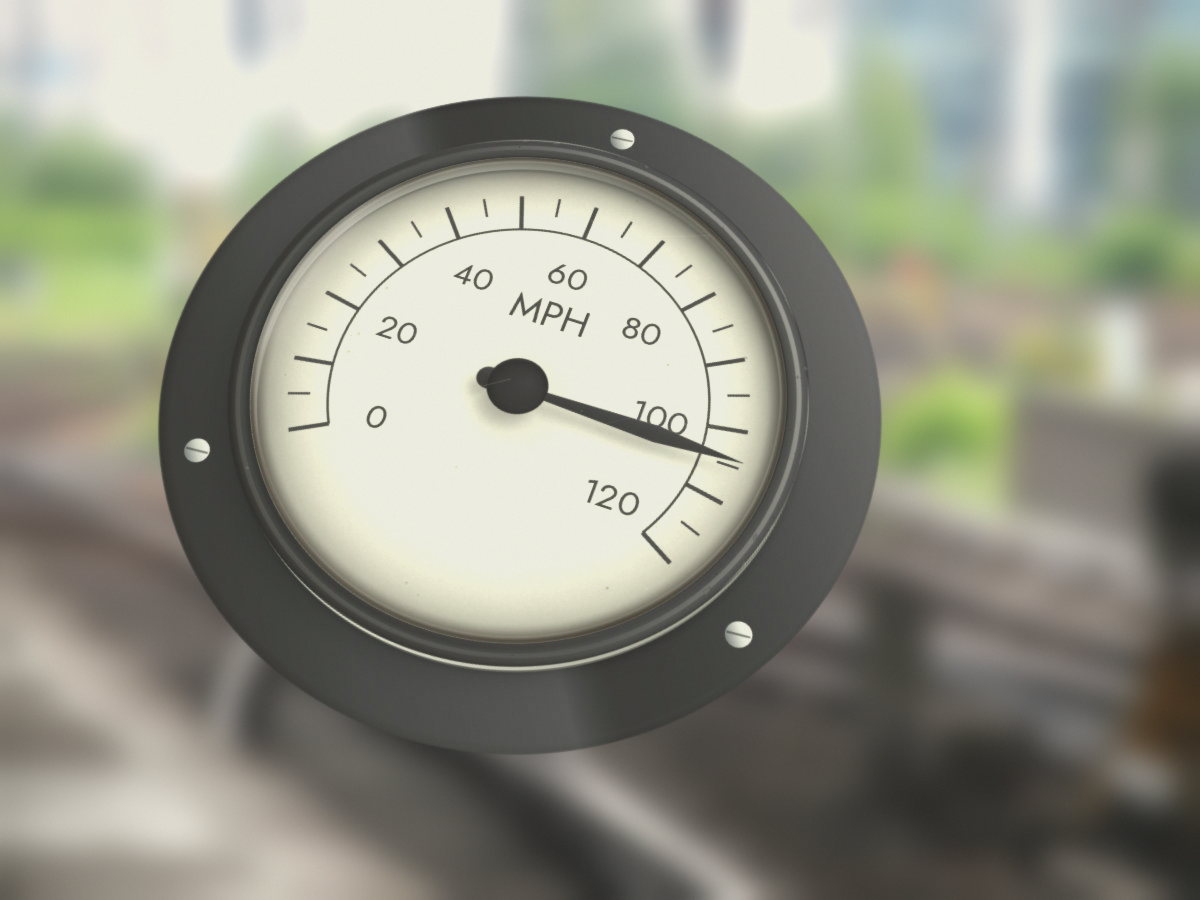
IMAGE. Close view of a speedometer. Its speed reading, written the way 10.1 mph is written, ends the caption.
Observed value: 105 mph
